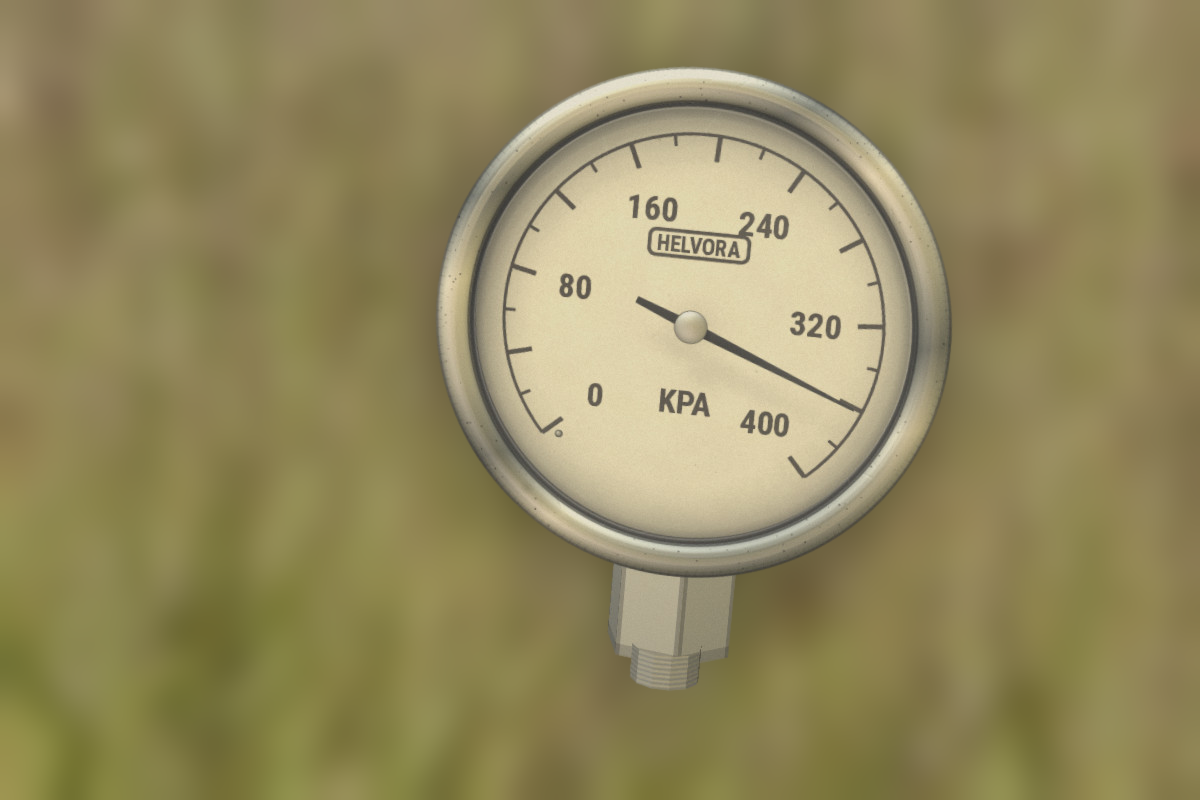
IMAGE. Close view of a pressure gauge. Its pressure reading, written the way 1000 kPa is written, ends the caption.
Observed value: 360 kPa
